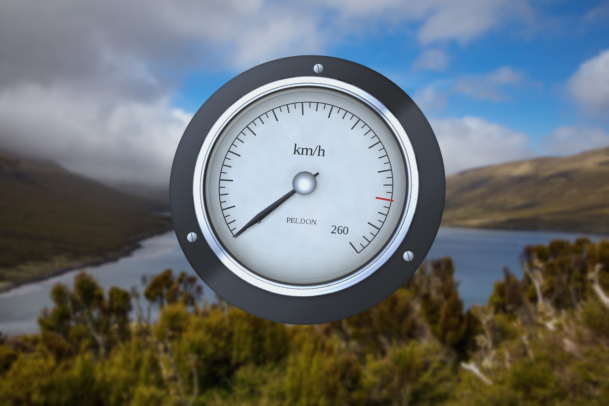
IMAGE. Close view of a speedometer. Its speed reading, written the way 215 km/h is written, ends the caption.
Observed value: 0 km/h
